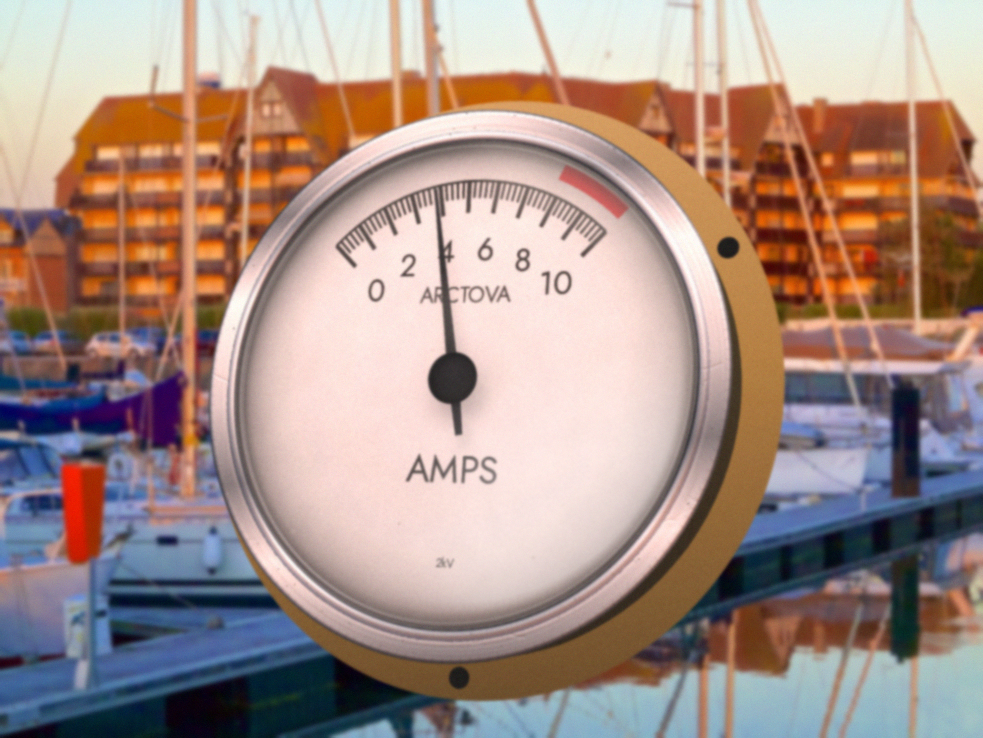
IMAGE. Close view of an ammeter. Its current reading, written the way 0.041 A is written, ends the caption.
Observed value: 4 A
